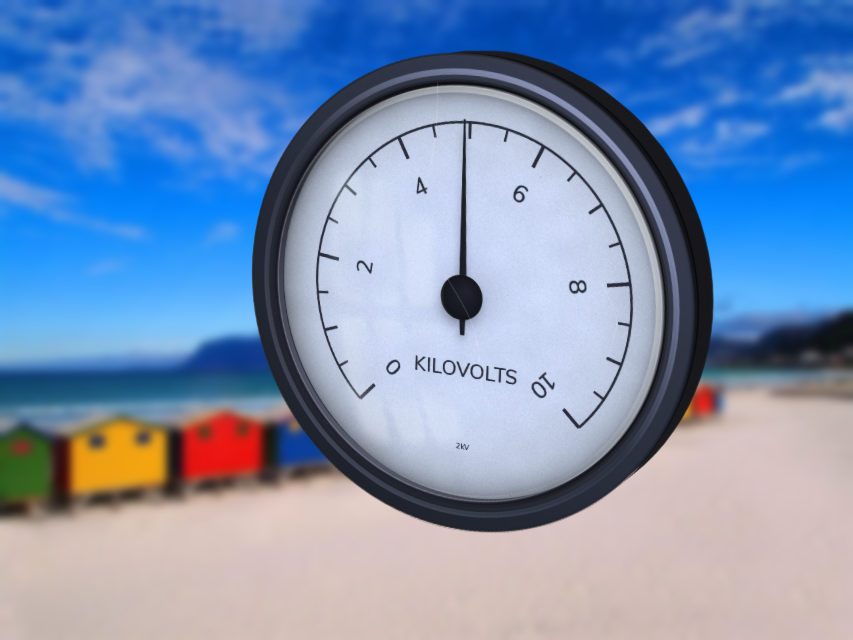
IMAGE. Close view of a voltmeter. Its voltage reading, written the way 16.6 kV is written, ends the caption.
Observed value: 5 kV
